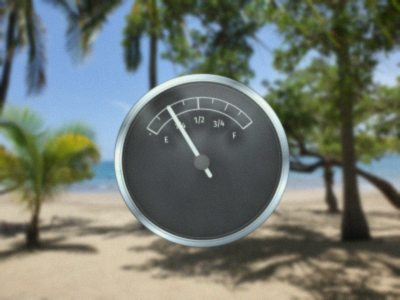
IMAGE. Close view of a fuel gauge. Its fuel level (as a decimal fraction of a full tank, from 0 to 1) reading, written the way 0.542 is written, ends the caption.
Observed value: 0.25
